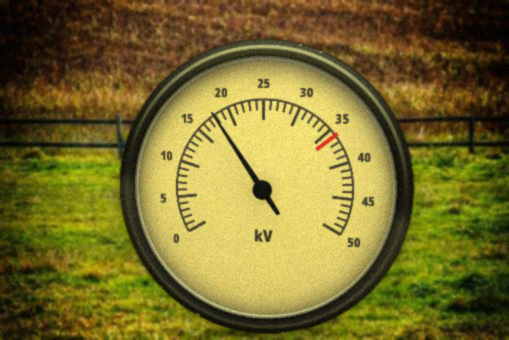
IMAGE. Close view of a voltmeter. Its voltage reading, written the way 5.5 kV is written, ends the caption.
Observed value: 18 kV
